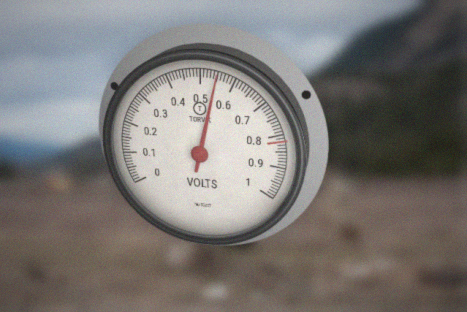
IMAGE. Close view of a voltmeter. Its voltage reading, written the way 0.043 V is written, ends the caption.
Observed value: 0.55 V
